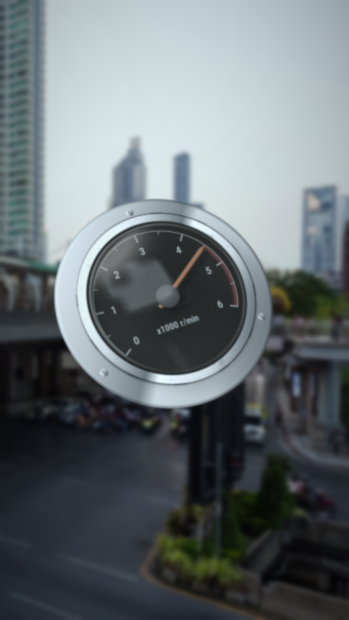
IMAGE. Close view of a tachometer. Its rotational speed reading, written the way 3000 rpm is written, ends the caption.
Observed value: 4500 rpm
